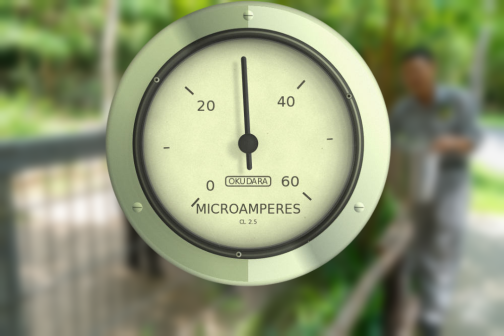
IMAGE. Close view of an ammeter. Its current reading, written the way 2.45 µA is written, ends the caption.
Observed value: 30 µA
